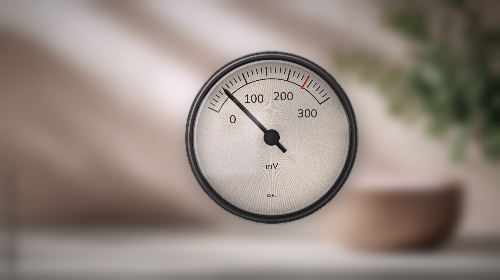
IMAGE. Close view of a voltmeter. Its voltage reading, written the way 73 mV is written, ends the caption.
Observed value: 50 mV
